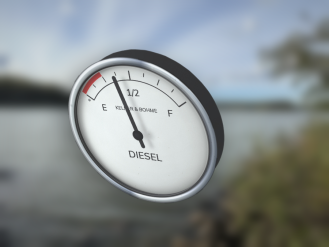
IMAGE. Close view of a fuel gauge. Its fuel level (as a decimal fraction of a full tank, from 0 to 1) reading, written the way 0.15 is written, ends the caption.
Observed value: 0.375
